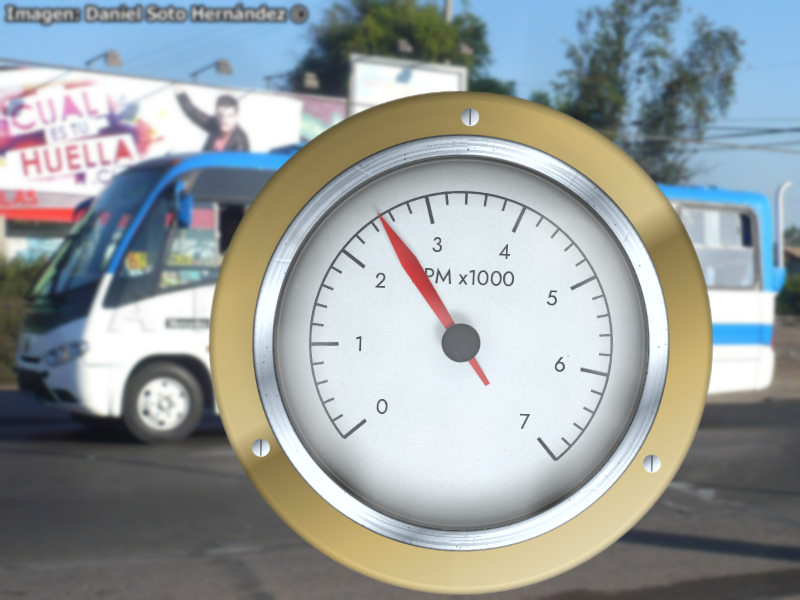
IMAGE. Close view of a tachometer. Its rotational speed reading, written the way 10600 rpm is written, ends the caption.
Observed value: 2500 rpm
